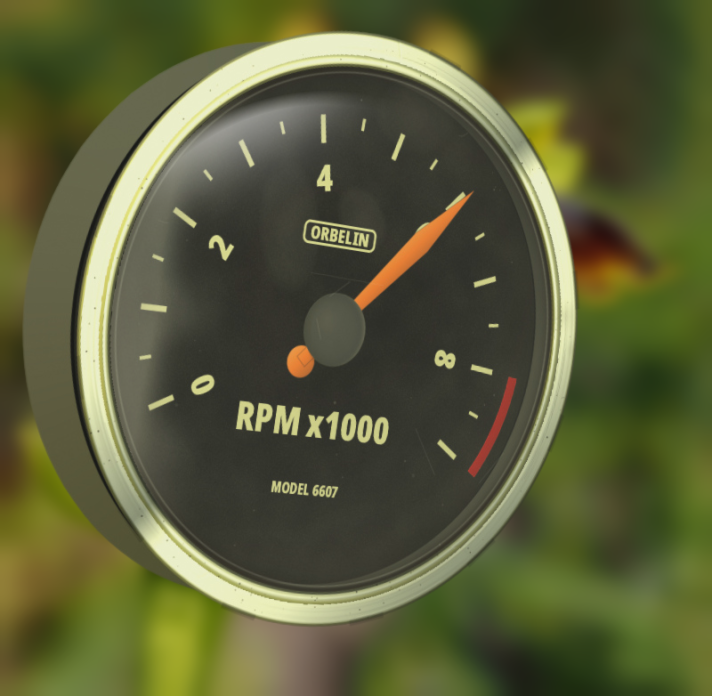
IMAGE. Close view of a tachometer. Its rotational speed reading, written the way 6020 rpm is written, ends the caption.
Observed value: 6000 rpm
